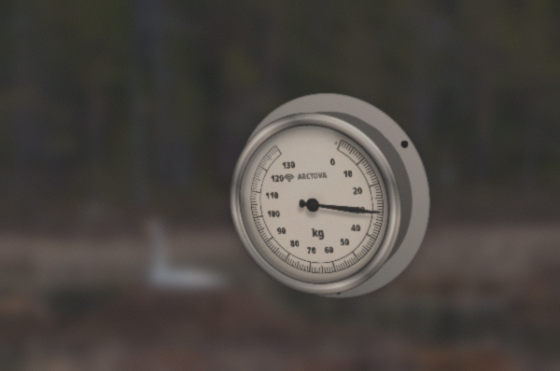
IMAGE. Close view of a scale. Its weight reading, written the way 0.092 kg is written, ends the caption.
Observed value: 30 kg
